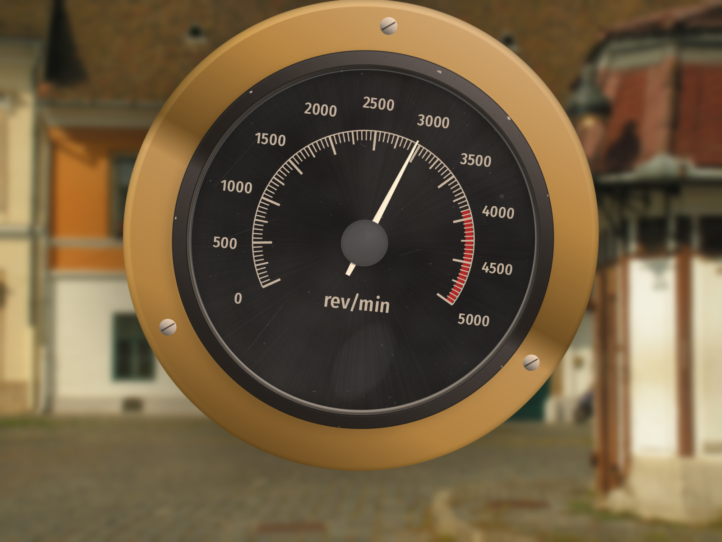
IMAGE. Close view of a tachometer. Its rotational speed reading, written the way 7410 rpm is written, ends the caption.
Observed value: 2950 rpm
